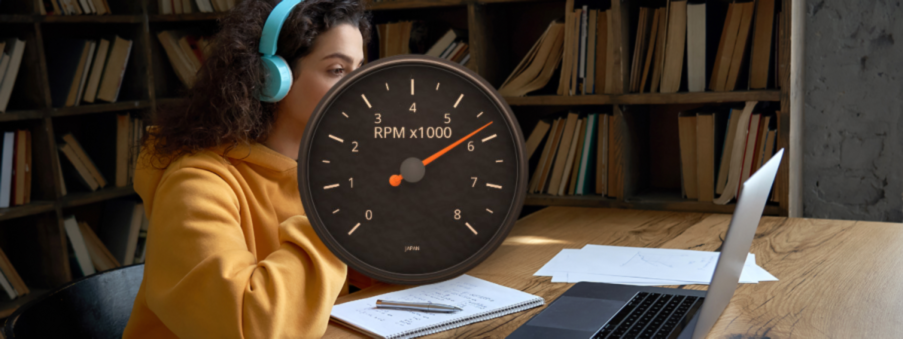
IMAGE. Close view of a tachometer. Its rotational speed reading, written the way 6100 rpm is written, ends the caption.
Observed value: 5750 rpm
